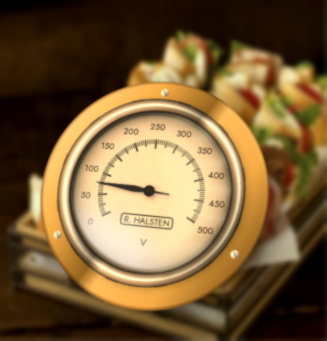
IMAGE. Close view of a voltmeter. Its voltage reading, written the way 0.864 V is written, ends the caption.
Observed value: 75 V
